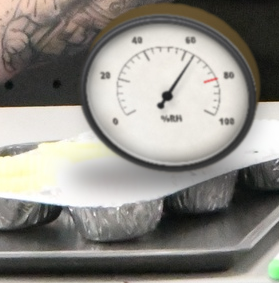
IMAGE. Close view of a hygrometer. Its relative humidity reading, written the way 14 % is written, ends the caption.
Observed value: 64 %
